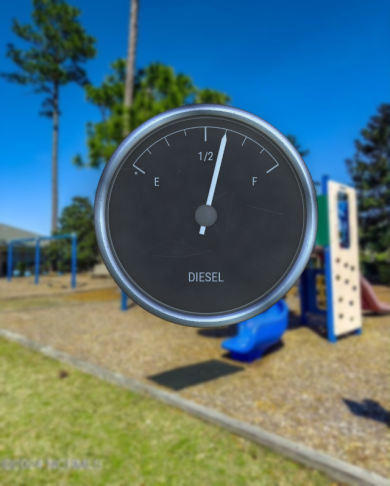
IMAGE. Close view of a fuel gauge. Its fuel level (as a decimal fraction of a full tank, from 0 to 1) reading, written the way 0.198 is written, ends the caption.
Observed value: 0.625
